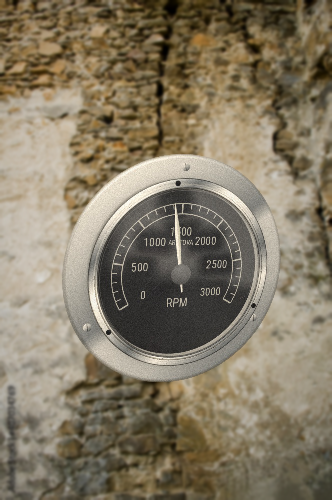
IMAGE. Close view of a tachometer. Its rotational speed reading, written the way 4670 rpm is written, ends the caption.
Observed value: 1400 rpm
